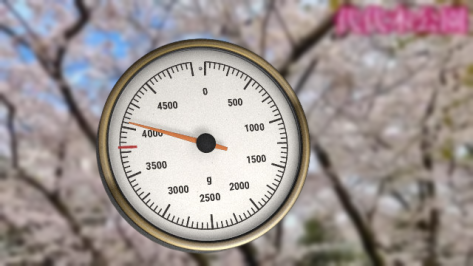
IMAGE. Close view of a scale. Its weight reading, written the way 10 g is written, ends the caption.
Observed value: 4050 g
